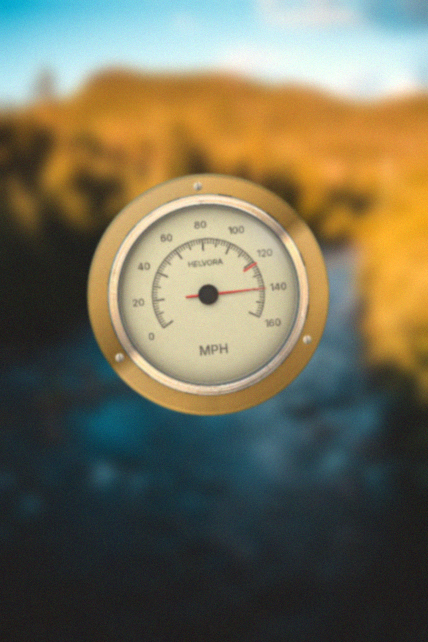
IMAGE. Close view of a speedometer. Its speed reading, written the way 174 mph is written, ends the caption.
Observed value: 140 mph
